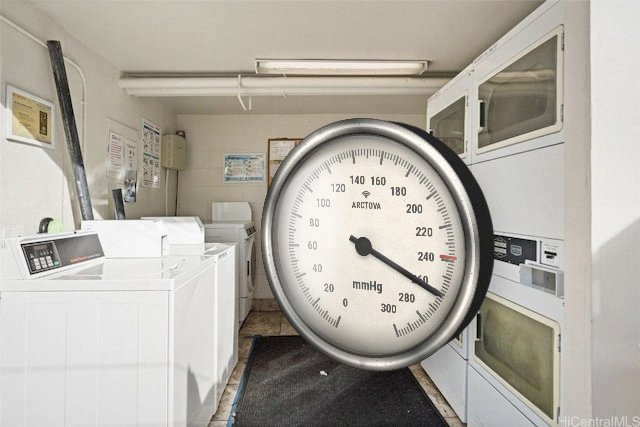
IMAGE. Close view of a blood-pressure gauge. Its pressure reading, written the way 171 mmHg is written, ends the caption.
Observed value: 260 mmHg
